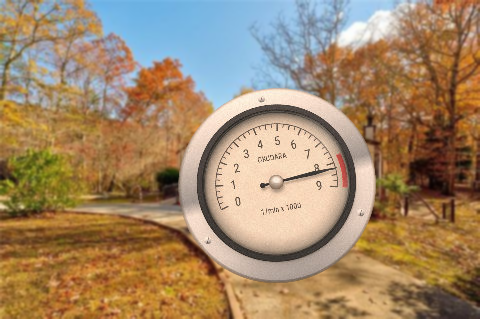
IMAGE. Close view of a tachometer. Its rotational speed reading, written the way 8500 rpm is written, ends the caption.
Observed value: 8250 rpm
